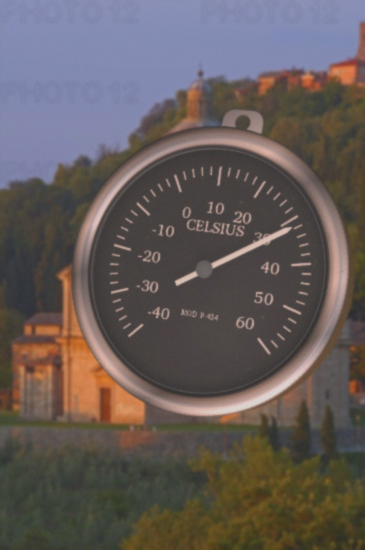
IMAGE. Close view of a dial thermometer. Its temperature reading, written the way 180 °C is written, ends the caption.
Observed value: 32 °C
